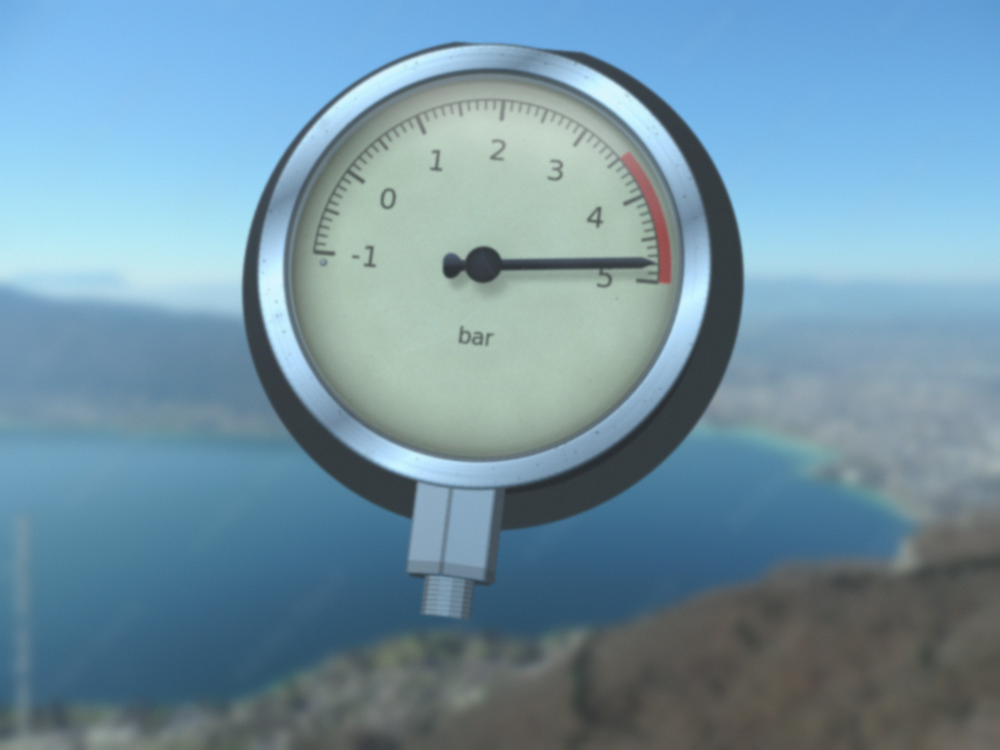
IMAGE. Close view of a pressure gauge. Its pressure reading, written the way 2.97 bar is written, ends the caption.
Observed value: 4.8 bar
